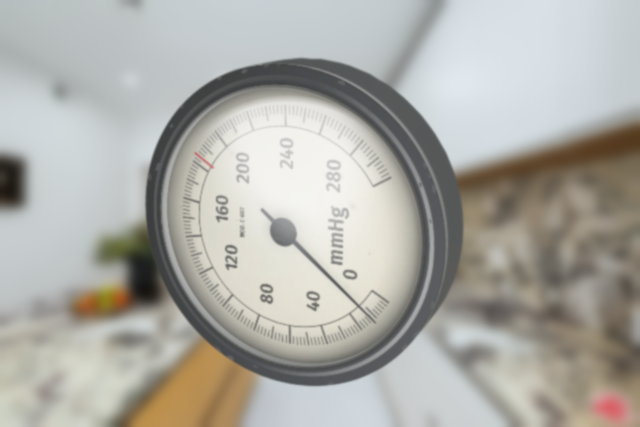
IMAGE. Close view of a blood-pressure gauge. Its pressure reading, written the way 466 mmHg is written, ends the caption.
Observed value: 10 mmHg
